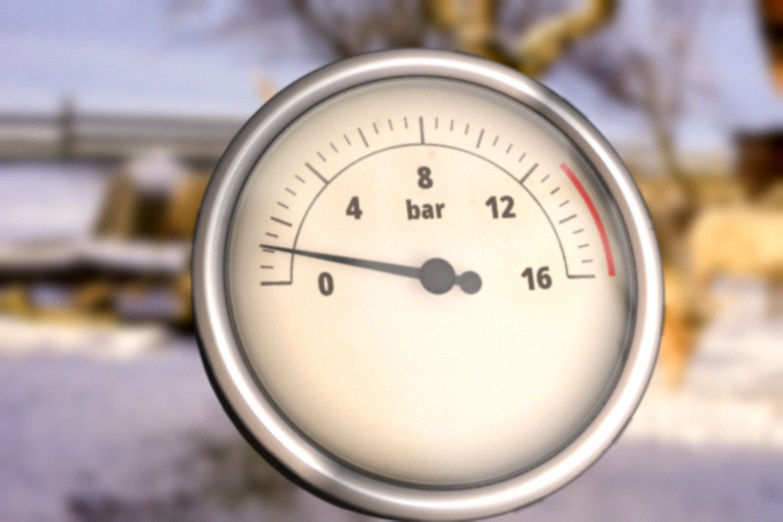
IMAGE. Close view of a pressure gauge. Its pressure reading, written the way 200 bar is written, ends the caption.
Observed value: 1 bar
